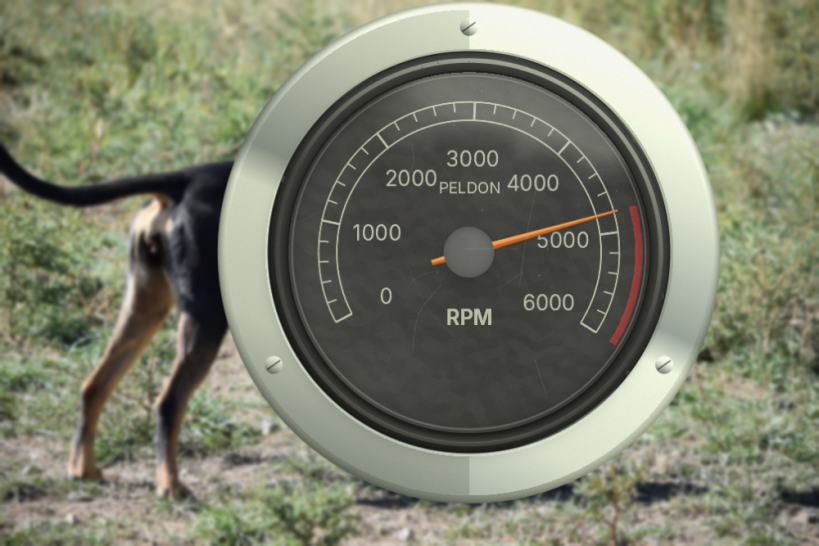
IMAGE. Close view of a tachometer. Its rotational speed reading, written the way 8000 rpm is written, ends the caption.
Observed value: 4800 rpm
